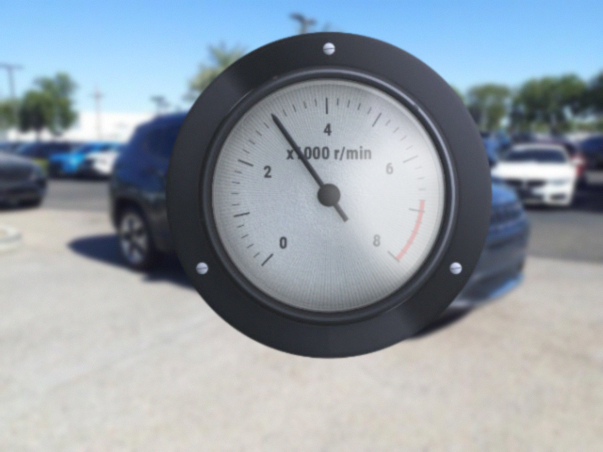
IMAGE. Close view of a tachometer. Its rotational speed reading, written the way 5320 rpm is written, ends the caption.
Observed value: 3000 rpm
